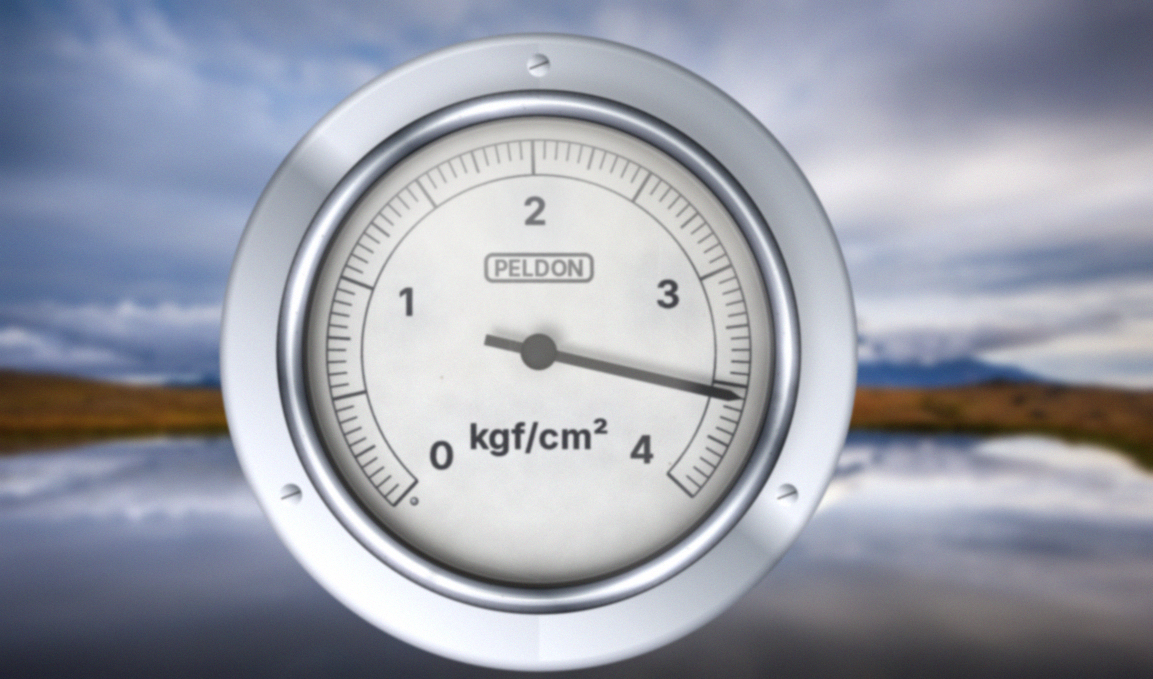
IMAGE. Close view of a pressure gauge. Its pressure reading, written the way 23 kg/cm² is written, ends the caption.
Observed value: 3.55 kg/cm²
